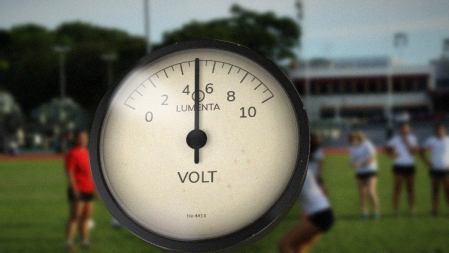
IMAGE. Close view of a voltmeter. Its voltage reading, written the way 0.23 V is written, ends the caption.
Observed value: 5 V
